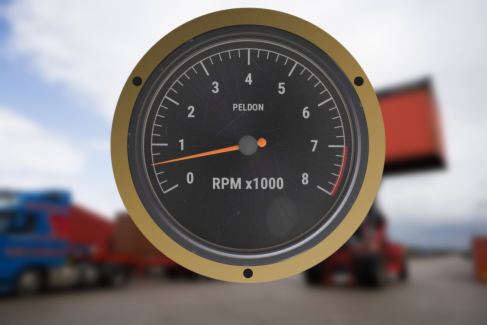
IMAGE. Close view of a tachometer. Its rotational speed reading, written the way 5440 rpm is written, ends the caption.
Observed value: 600 rpm
